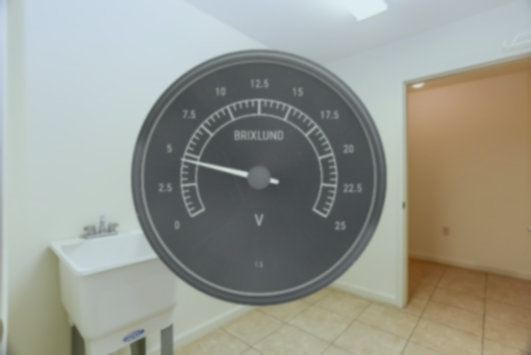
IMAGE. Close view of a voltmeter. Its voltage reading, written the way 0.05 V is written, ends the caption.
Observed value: 4.5 V
